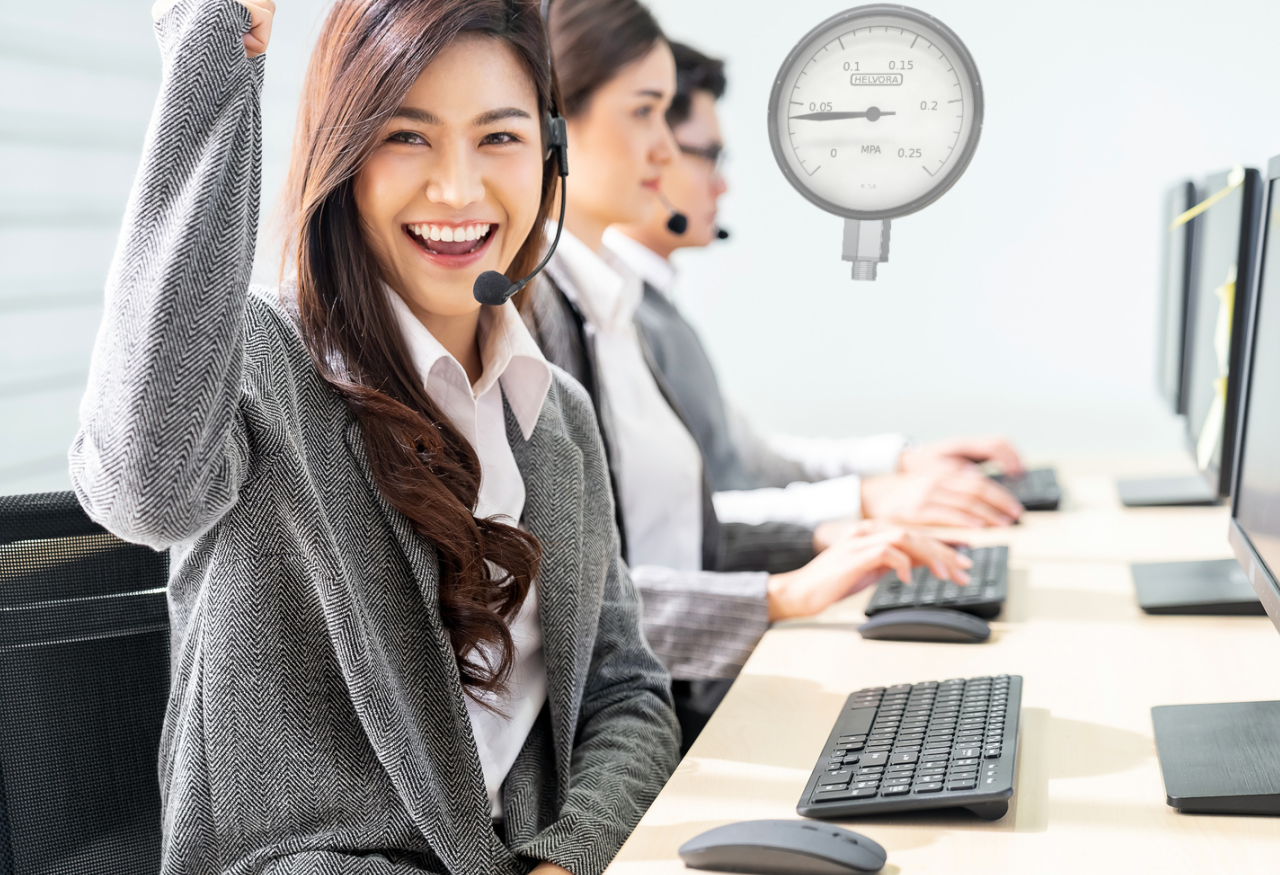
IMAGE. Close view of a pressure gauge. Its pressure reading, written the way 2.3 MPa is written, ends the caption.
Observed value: 0.04 MPa
